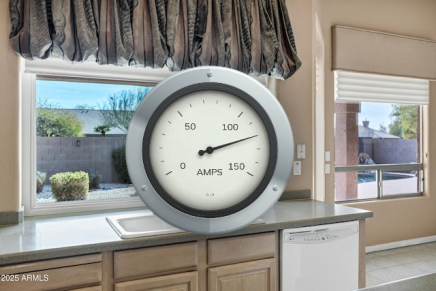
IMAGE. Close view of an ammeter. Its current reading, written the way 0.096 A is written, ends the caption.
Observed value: 120 A
